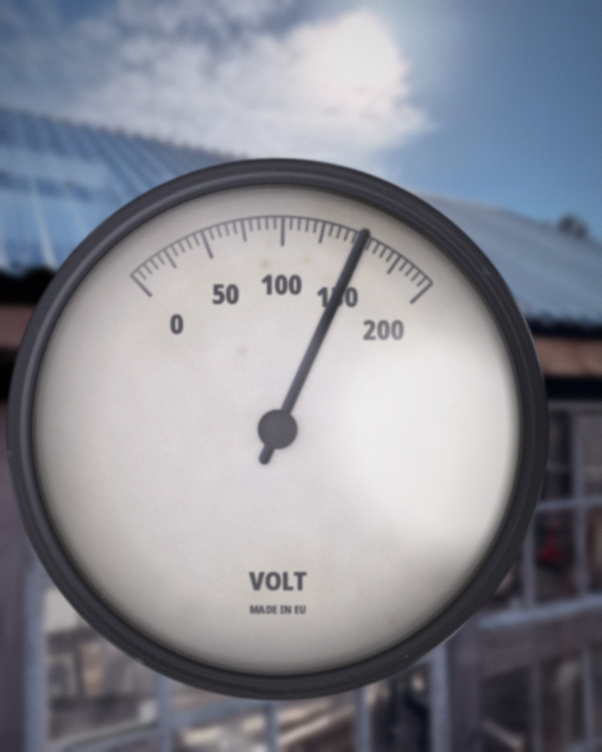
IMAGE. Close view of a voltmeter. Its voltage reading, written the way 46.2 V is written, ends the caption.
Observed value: 150 V
